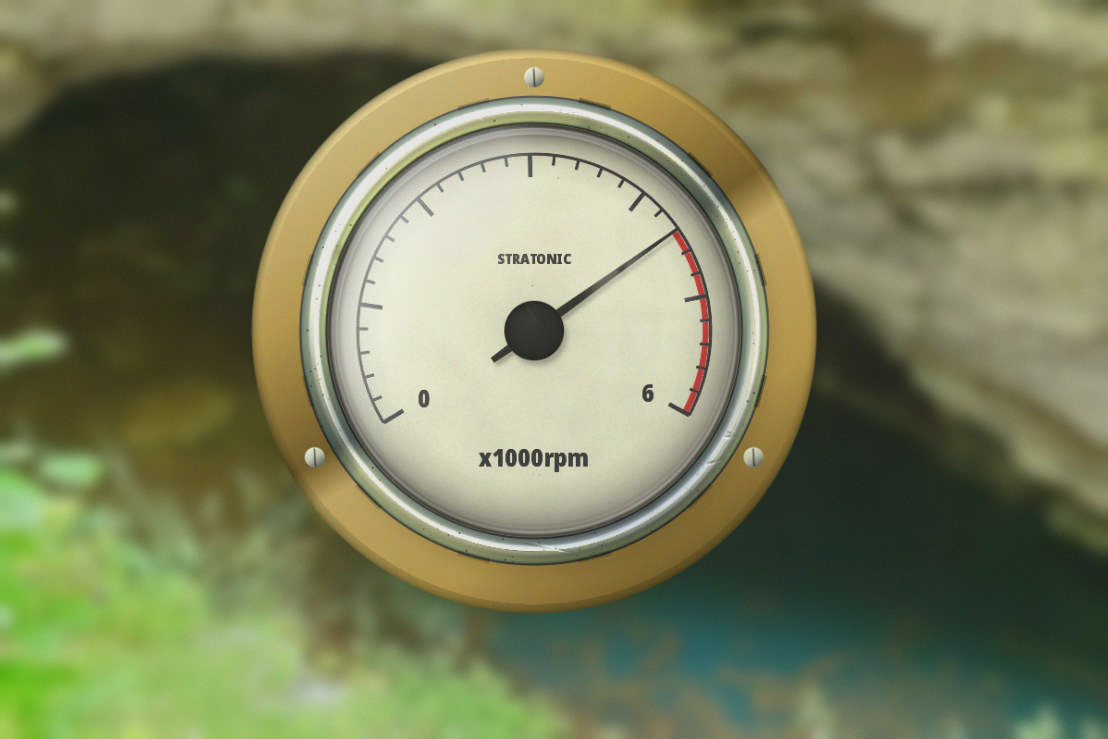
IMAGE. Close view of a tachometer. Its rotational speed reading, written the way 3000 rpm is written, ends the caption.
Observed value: 4400 rpm
